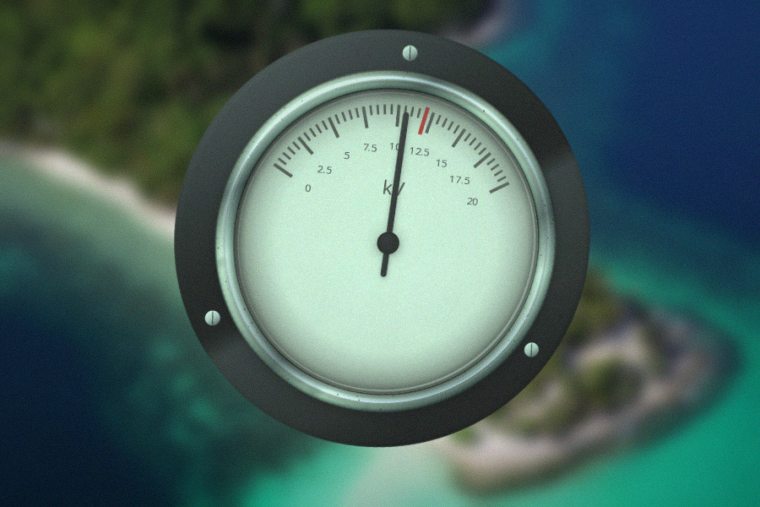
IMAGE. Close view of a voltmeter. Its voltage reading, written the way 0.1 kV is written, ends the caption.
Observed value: 10.5 kV
